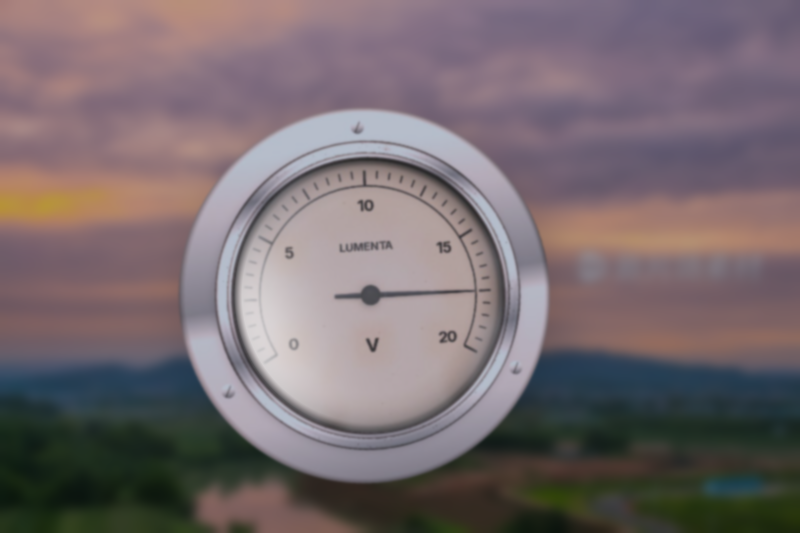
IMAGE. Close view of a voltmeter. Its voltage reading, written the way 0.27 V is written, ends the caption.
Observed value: 17.5 V
